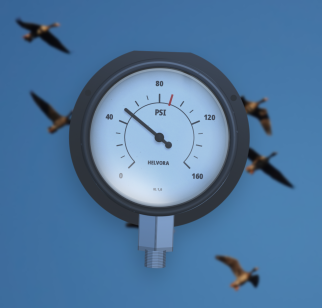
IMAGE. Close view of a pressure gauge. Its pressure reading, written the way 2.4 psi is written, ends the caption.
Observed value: 50 psi
